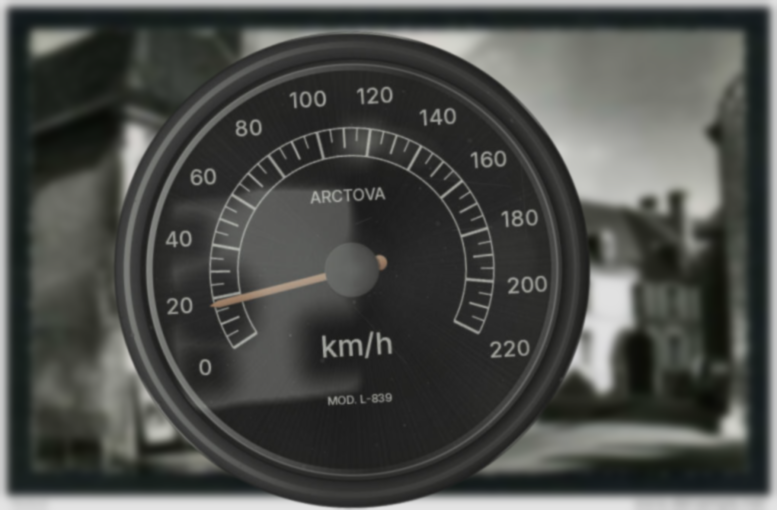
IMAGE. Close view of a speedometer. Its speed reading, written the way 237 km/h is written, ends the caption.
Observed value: 17.5 km/h
